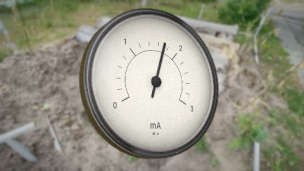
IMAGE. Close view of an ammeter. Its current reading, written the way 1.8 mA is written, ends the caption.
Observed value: 1.7 mA
